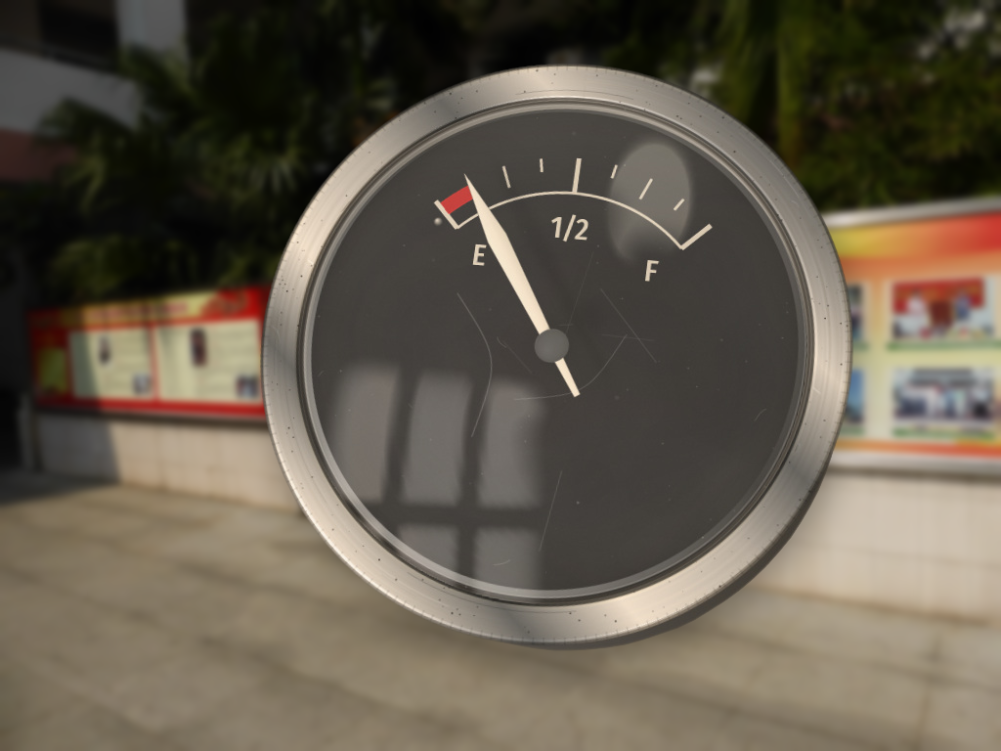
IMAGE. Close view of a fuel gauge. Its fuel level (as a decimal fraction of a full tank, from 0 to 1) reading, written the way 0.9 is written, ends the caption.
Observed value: 0.125
